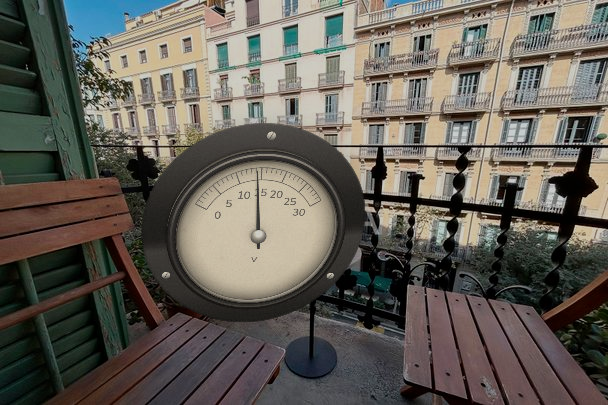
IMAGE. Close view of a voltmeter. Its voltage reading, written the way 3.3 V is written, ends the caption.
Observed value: 14 V
